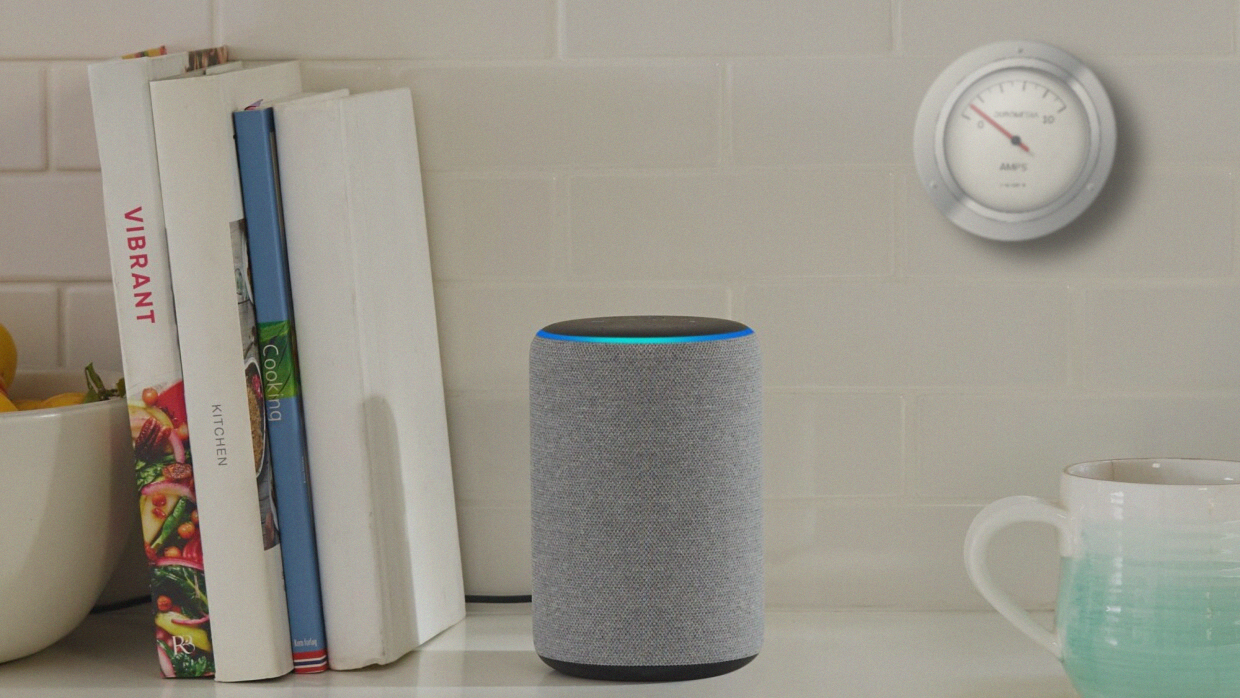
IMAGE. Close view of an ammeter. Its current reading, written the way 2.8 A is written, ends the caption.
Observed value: 1 A
